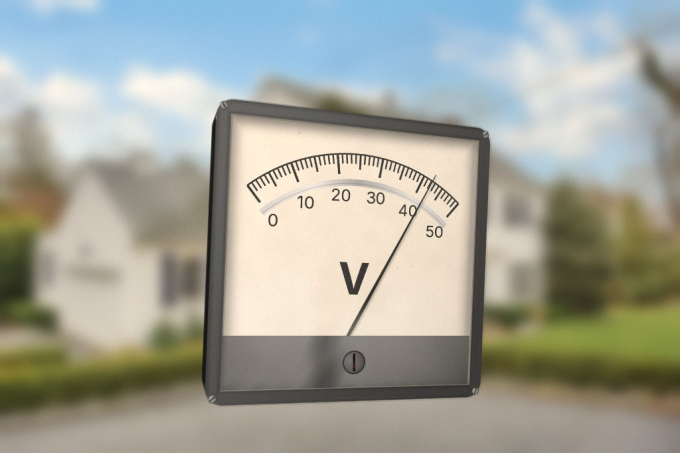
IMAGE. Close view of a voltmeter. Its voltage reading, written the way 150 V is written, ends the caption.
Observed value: 42 V
